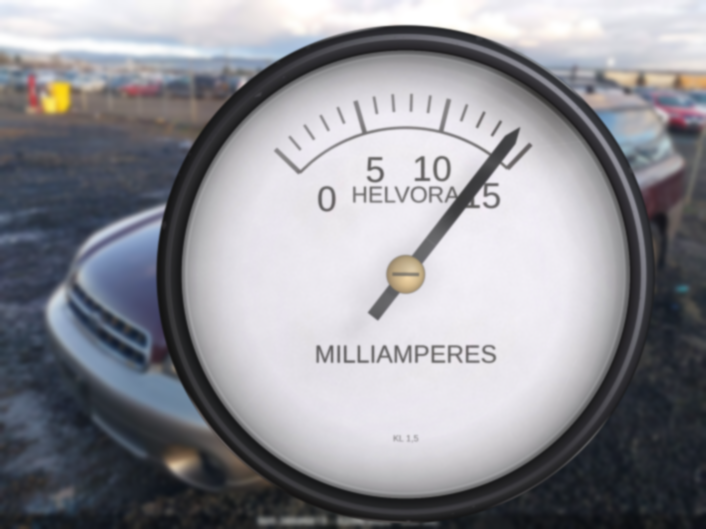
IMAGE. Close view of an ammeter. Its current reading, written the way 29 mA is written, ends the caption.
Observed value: 14 mA
